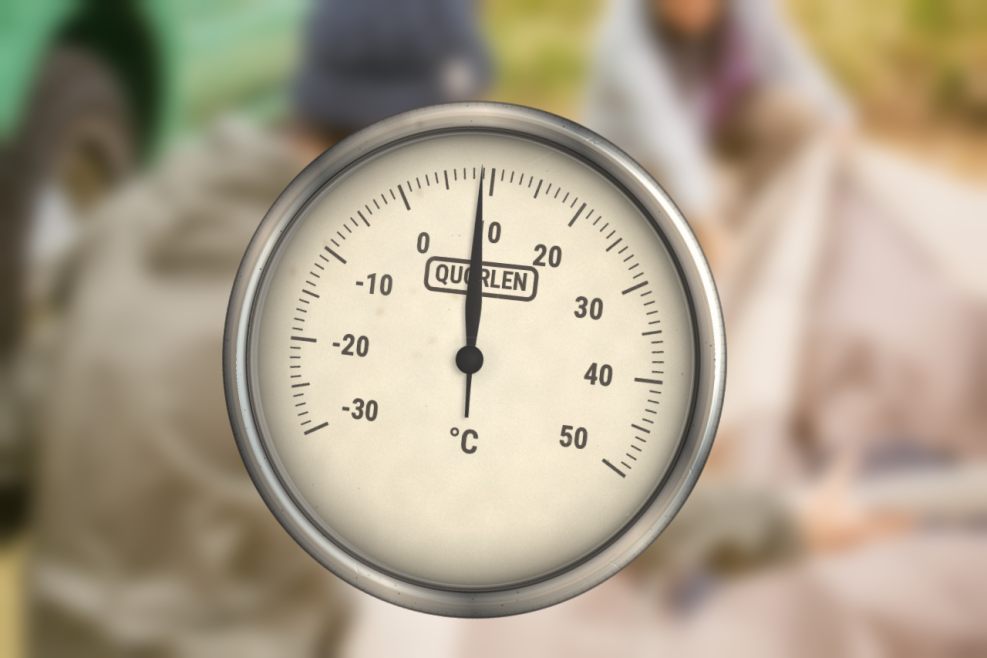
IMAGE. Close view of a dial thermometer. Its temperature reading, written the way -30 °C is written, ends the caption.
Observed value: 9 °C
